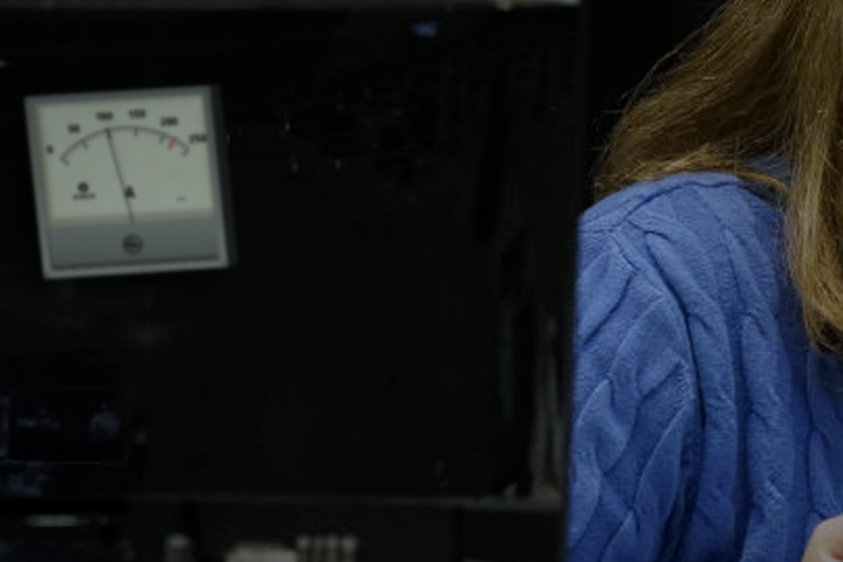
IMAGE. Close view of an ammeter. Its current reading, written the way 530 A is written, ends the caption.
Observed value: 100 A
